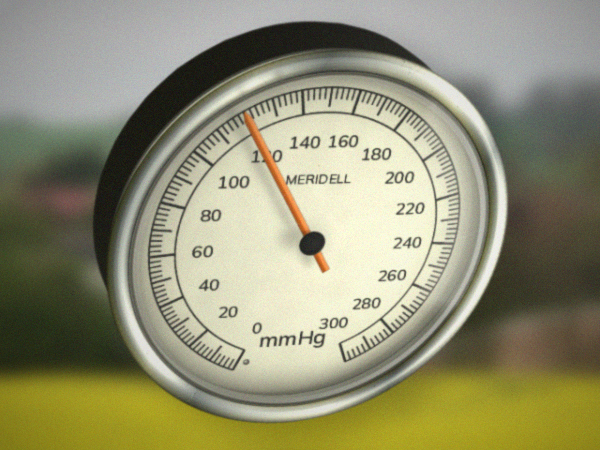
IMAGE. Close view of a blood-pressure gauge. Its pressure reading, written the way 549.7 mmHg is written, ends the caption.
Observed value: 120 mmHg
